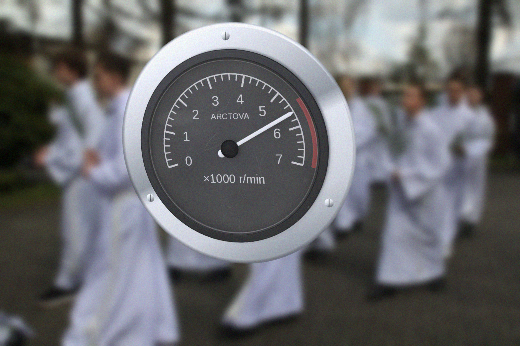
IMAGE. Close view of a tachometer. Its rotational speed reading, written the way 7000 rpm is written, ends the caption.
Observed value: 5600 rpm
